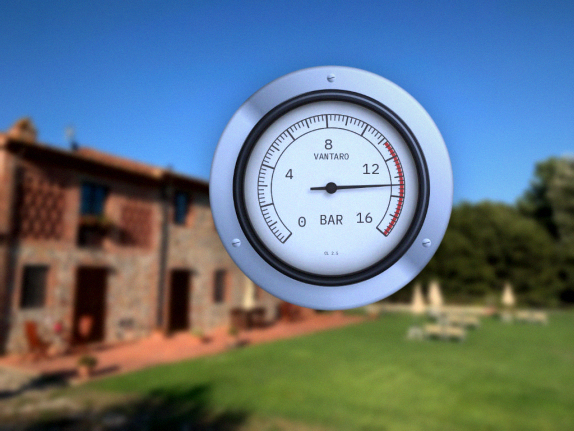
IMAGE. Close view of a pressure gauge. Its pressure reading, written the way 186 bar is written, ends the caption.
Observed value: 13.4 bar
